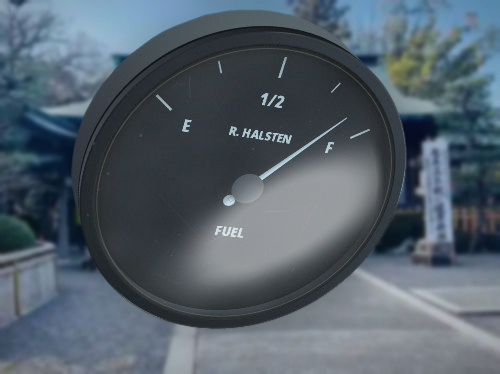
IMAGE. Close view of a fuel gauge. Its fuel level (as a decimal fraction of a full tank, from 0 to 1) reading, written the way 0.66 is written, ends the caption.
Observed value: 0.875
